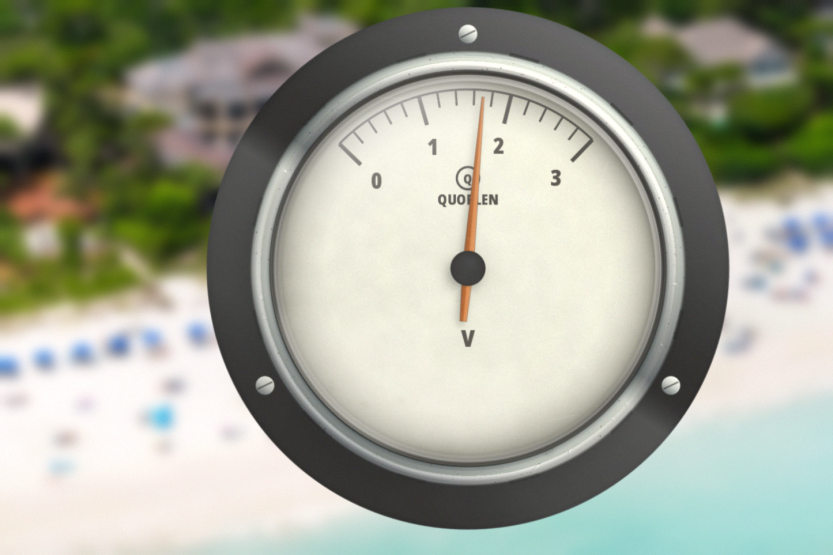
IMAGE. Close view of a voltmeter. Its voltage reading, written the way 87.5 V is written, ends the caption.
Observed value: 1.7 V
